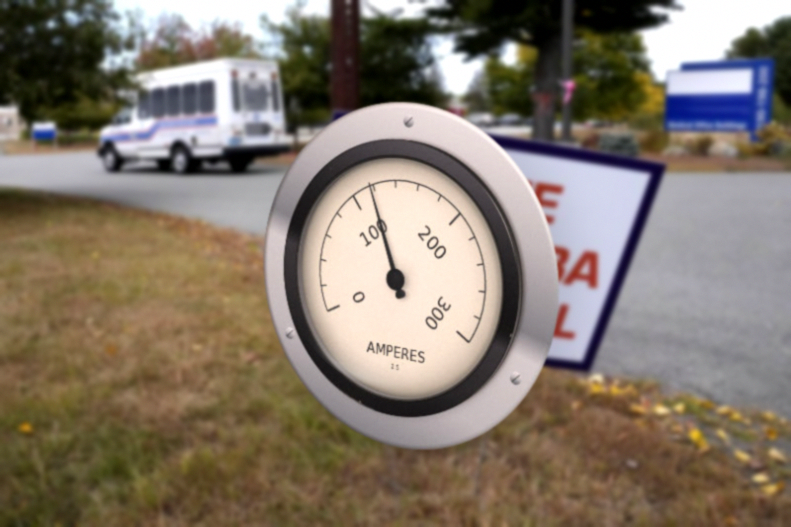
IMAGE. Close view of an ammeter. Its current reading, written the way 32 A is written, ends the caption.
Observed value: 120 A
